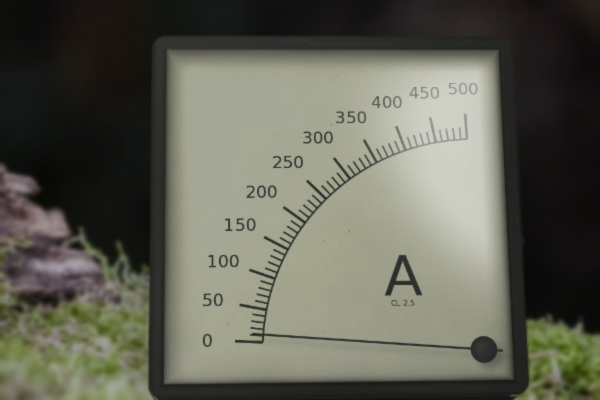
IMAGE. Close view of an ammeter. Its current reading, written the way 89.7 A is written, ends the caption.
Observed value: 10 A
